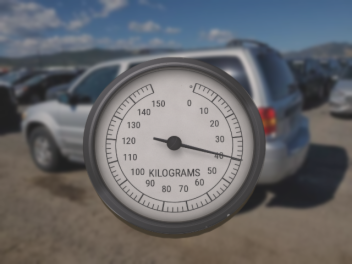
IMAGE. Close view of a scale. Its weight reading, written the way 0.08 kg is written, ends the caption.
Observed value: 40 kg
